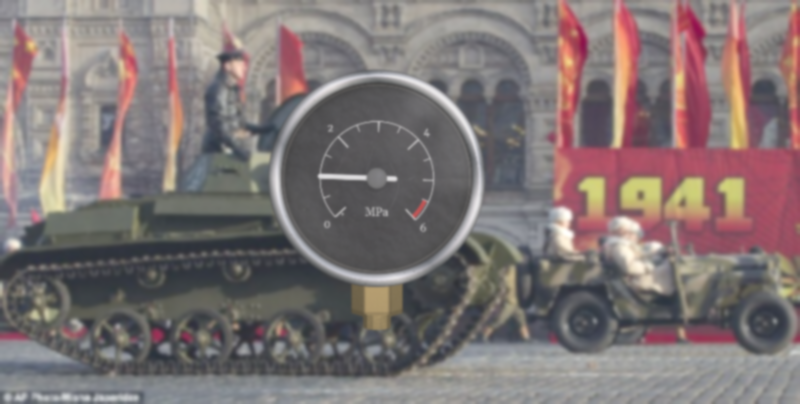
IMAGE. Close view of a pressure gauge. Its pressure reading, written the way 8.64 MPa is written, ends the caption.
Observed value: 1 MPa
